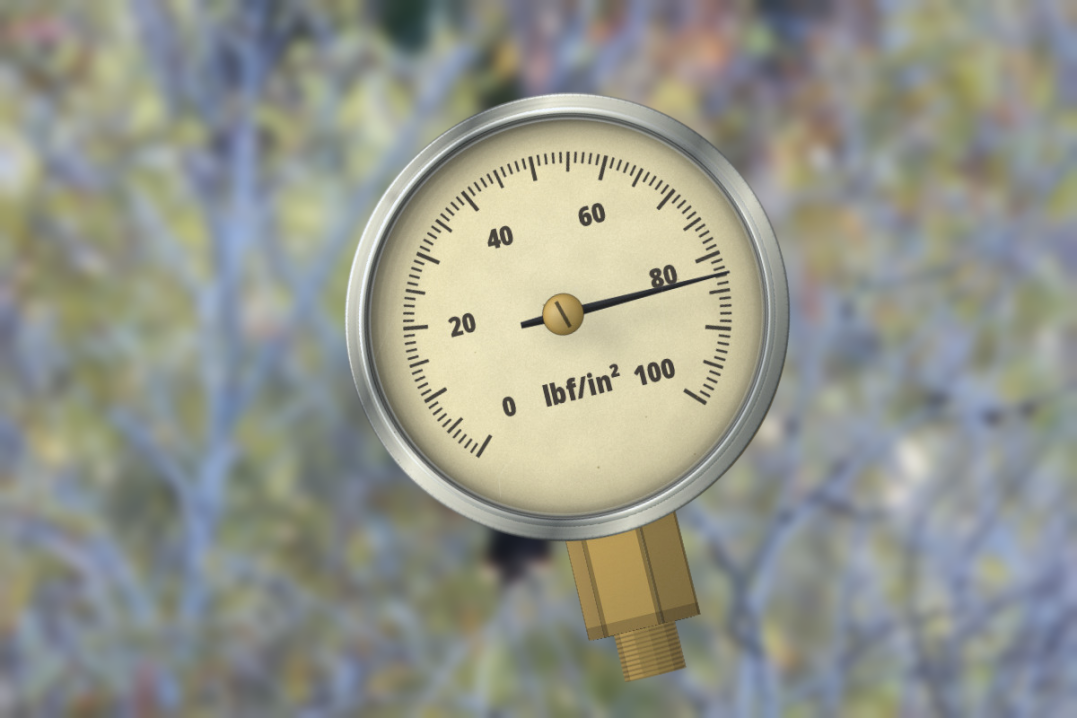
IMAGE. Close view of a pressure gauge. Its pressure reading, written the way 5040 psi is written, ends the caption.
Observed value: 83 psi
